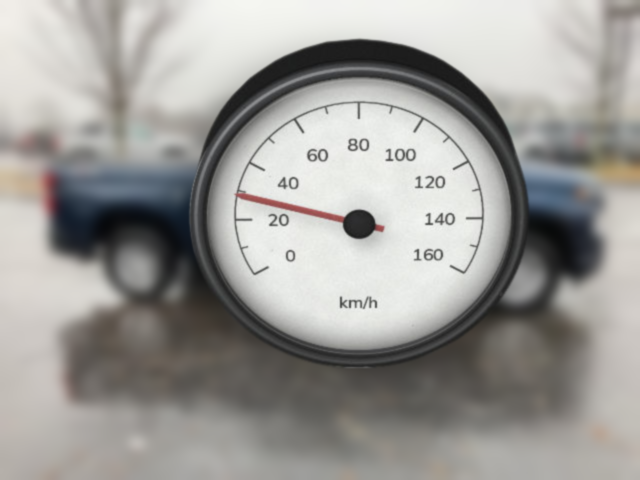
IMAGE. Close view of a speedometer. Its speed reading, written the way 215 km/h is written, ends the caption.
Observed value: 30 km/h
